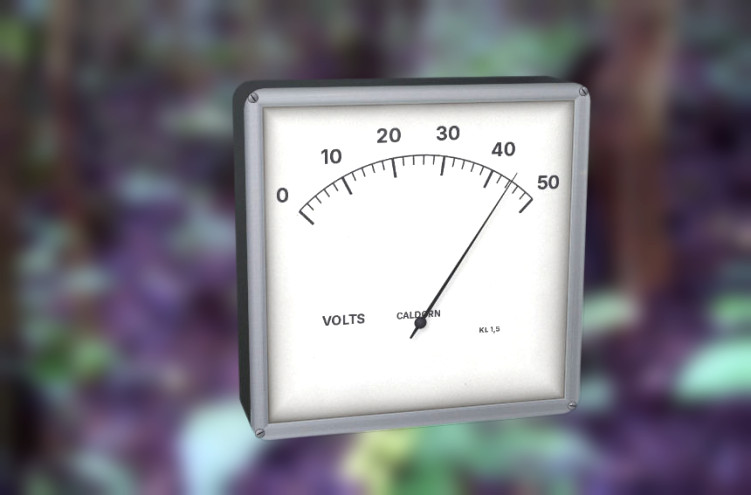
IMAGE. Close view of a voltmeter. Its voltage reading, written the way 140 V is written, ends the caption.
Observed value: 44 V
